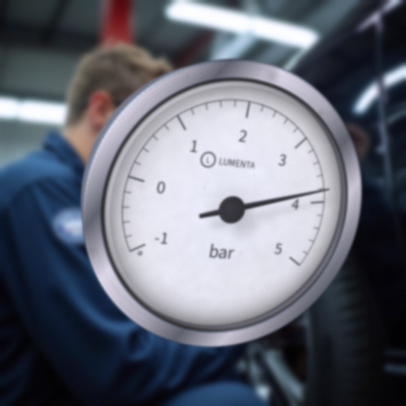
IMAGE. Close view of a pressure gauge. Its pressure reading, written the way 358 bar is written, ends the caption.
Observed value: 3.8 bar
